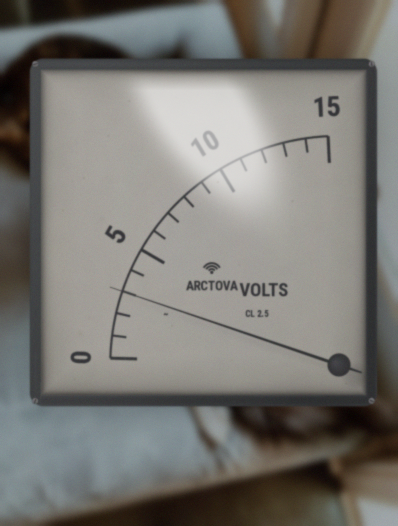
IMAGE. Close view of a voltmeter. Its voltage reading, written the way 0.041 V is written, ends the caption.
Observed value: 3 V
